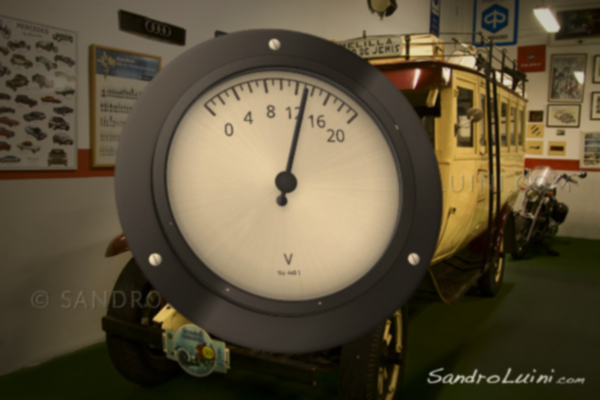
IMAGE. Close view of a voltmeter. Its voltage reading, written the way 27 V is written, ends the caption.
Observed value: 13 V
